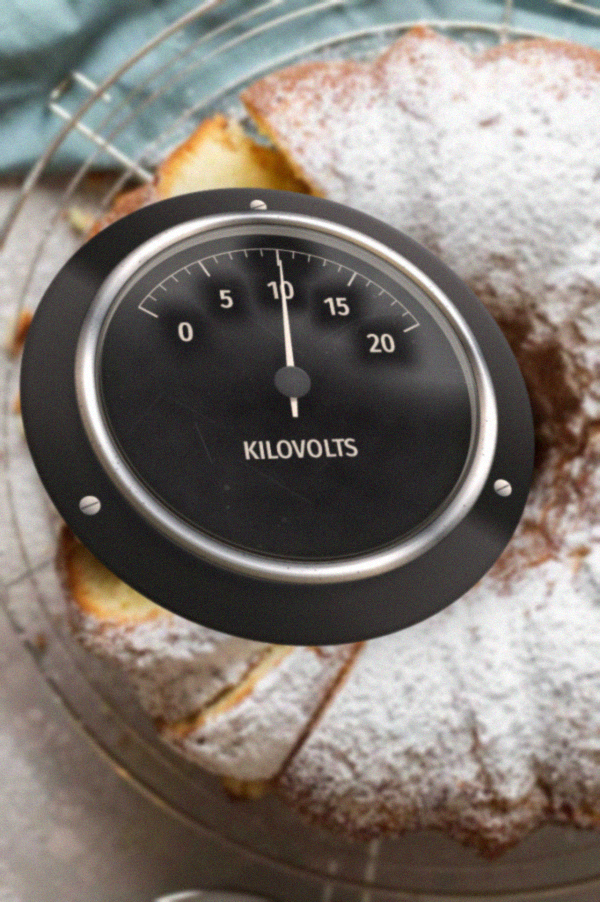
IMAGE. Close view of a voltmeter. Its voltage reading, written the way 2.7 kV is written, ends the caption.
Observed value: 10 kV
